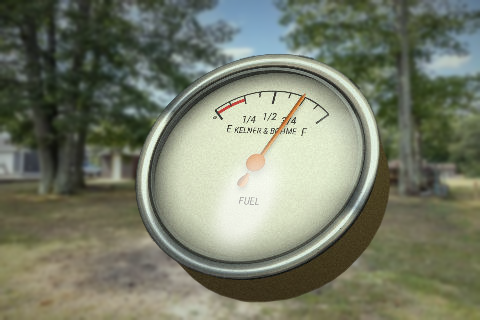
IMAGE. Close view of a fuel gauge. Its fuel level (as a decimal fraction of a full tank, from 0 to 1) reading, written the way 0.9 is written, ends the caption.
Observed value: 0.75
